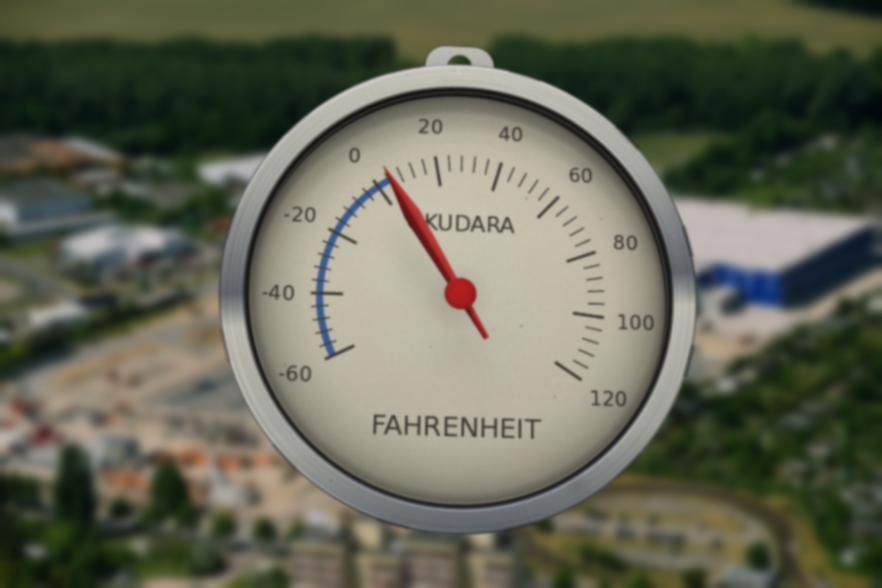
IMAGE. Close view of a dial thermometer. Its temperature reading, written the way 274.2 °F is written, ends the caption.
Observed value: 4 °F
